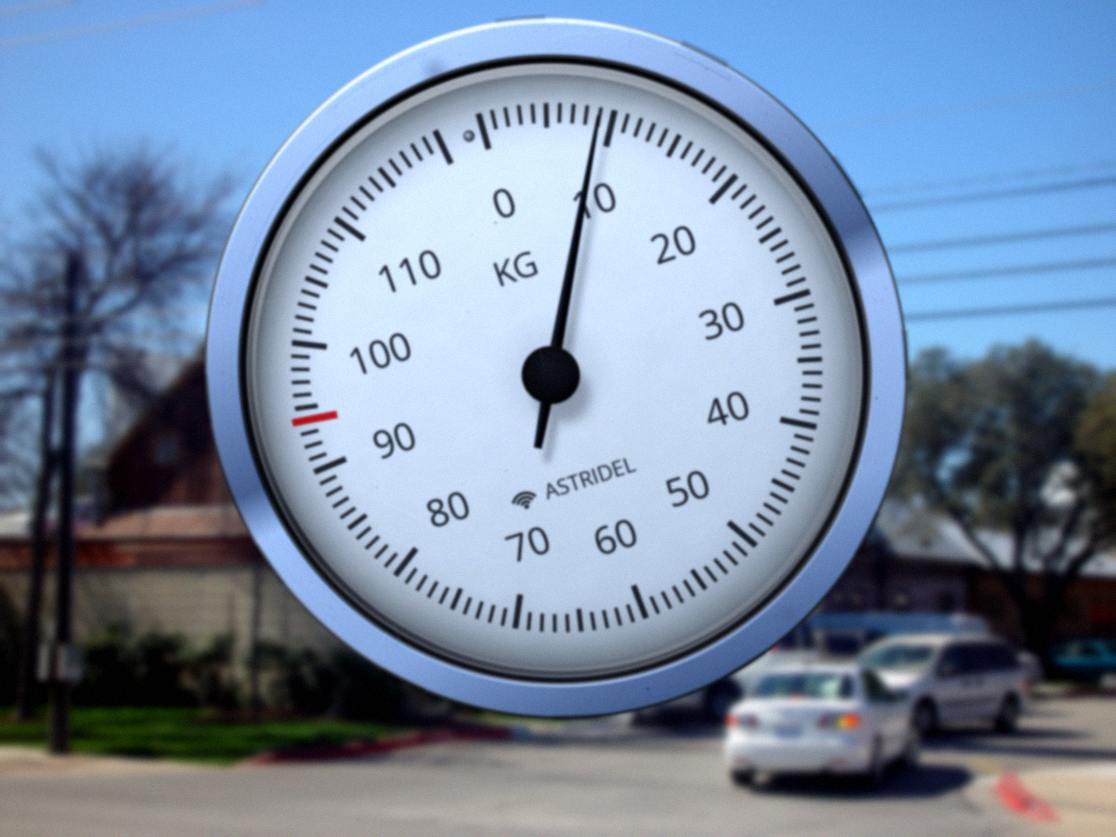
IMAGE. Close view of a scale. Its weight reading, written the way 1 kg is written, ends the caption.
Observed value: 9 kg
